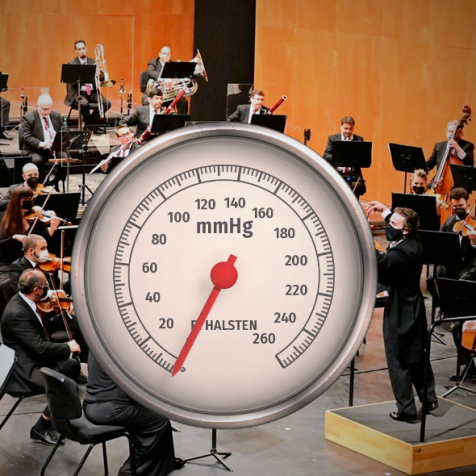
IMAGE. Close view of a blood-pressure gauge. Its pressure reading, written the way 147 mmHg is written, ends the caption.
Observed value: 0 mmHg
